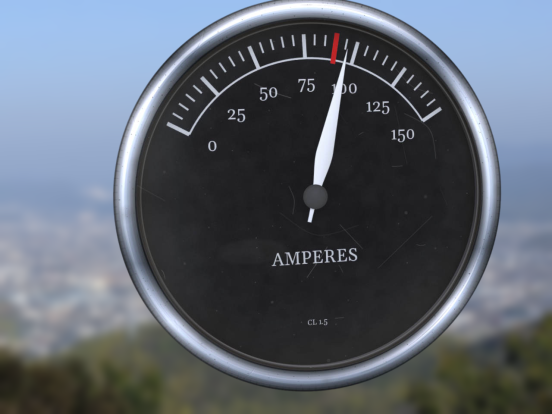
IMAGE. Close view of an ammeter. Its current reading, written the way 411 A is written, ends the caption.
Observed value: 95 A
